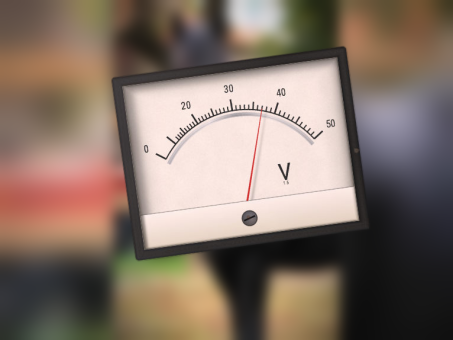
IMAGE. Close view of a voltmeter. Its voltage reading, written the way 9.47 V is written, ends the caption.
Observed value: 37 V
